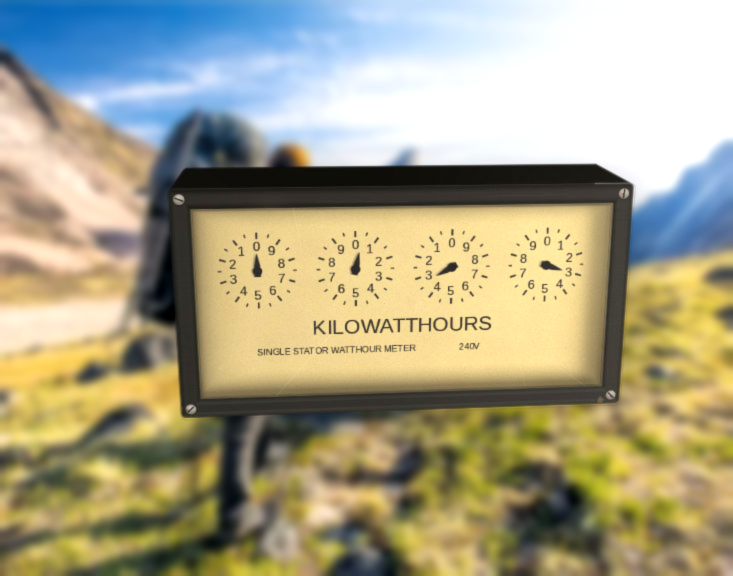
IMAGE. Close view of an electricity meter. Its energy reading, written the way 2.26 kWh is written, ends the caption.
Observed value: 33 kWh
